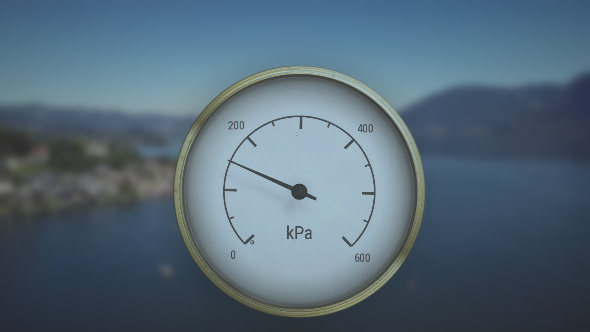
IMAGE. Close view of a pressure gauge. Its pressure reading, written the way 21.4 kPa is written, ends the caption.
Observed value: 150 kPa
